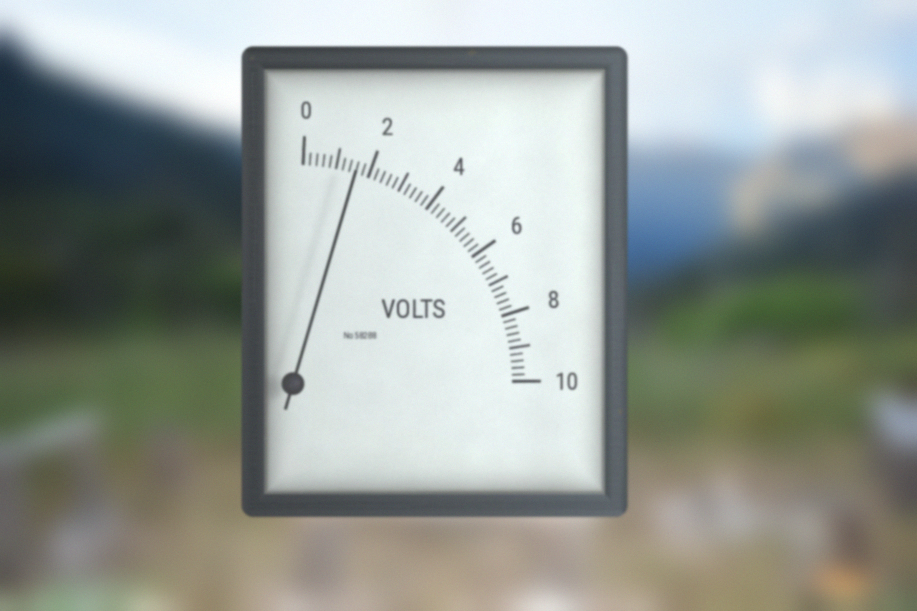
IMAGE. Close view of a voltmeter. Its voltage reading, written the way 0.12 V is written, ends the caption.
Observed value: 1.6 V
